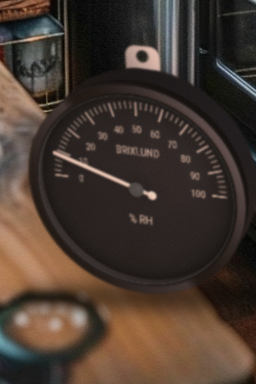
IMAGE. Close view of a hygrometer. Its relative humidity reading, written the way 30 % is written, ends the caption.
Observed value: 10 %
